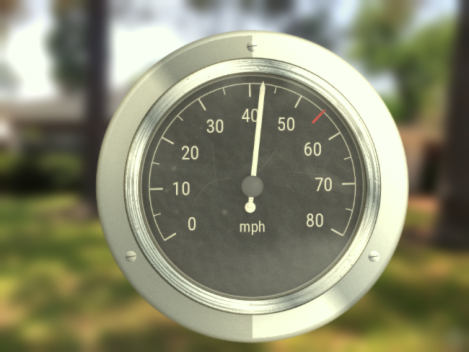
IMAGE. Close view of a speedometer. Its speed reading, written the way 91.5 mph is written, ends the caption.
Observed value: 42.5 mph
